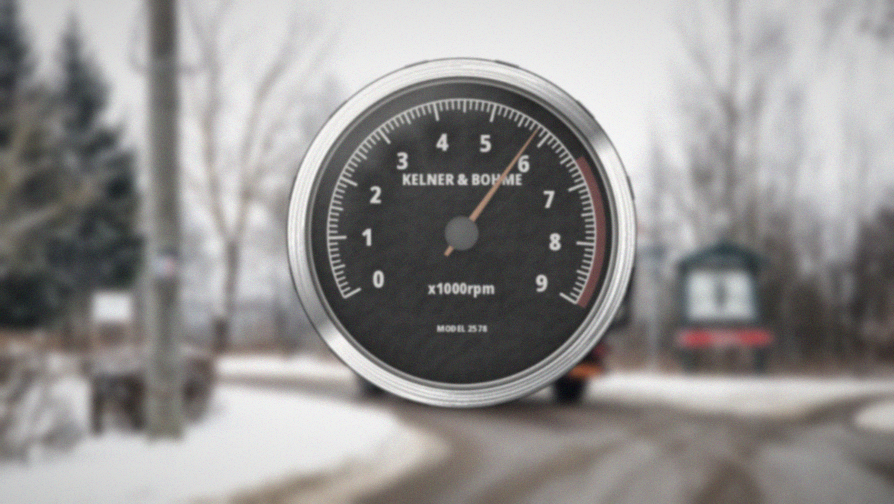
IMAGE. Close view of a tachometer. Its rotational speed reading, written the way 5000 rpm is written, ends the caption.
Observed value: 5800 rpm
